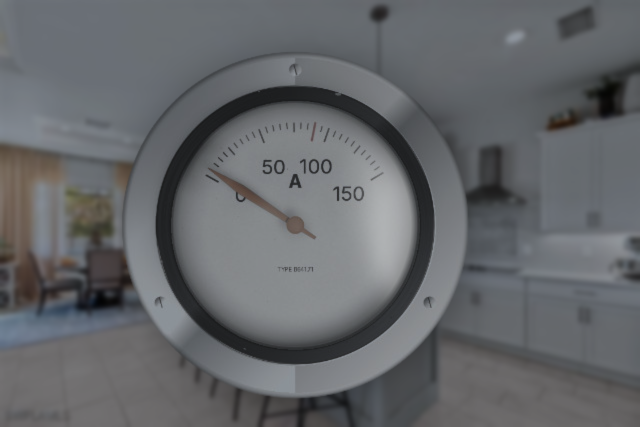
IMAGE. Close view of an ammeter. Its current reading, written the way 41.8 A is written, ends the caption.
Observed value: 5 A
